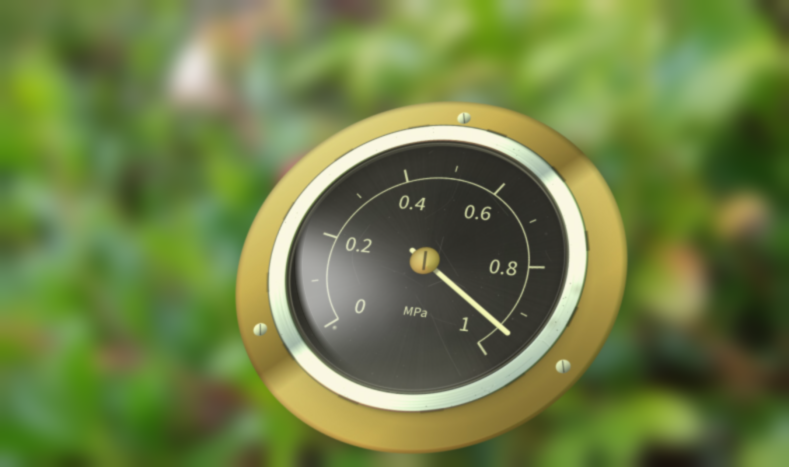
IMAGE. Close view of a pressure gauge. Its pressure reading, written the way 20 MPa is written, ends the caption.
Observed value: 0.95 MPa
